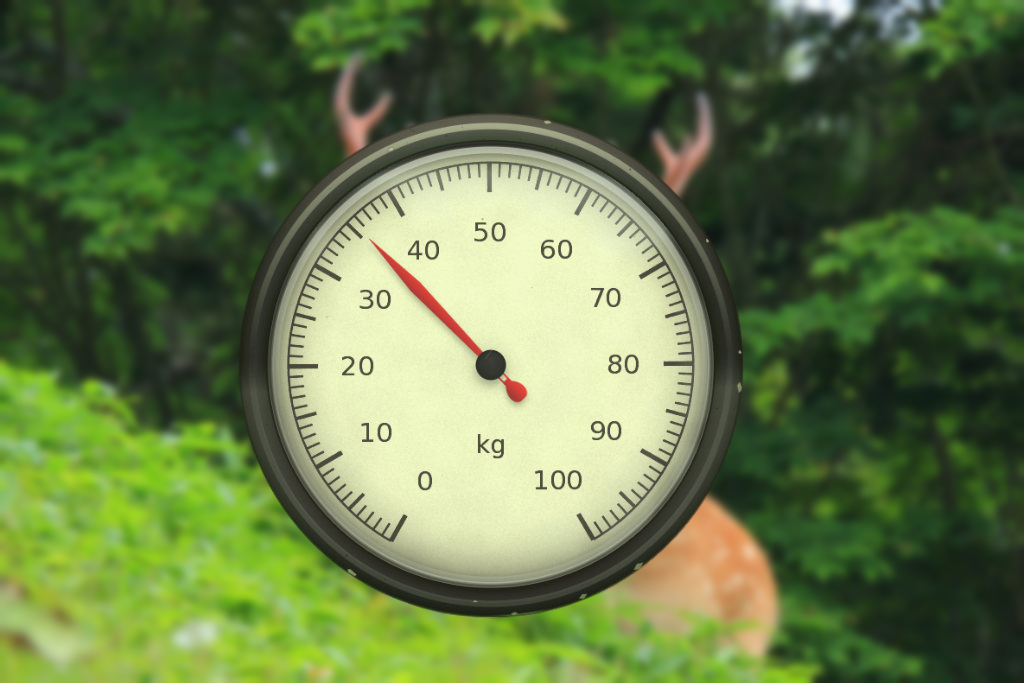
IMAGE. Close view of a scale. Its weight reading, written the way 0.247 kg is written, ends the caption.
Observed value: 35.5 kg
